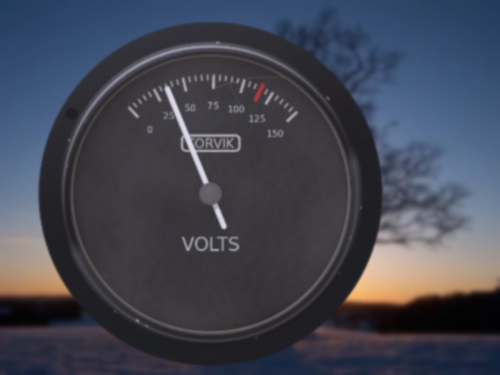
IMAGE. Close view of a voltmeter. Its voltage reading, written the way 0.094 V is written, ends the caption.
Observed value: 35 V
